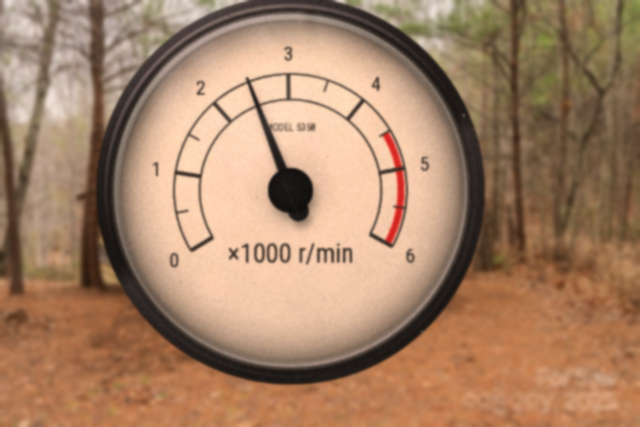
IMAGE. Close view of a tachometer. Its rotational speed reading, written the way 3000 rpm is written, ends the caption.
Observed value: 2500 rpm
